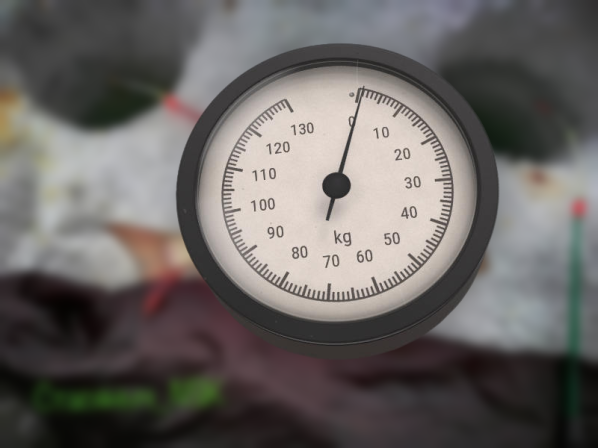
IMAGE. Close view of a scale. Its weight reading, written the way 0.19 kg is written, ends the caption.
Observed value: 1 kg
